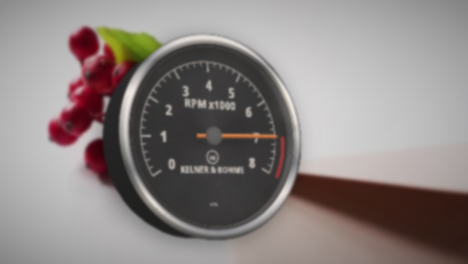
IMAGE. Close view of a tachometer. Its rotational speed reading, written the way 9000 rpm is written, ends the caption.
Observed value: 7000 rpm
